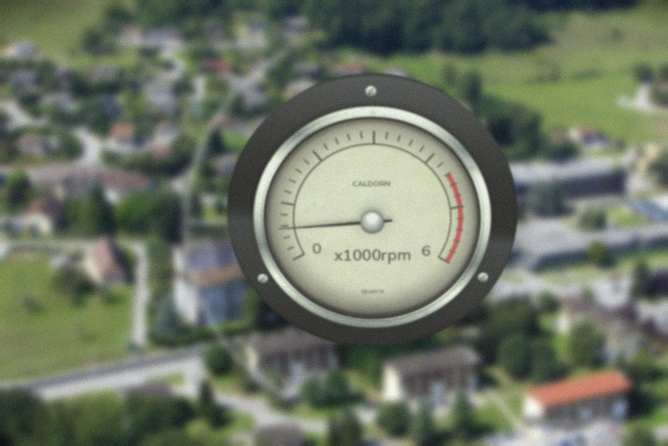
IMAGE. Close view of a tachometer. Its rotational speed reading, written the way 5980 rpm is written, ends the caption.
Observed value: 600 rpm
